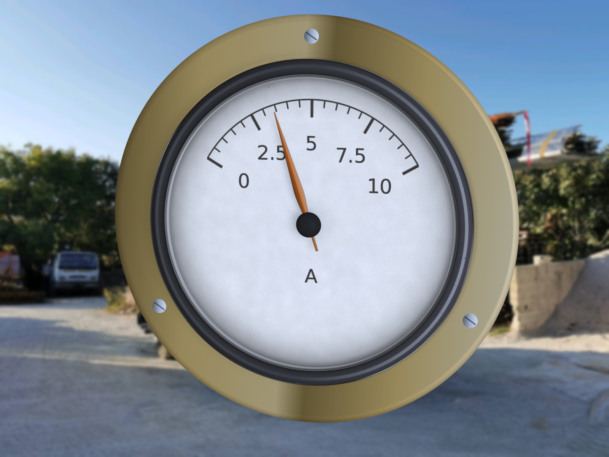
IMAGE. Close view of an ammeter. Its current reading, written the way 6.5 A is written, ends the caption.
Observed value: 3.5 A
